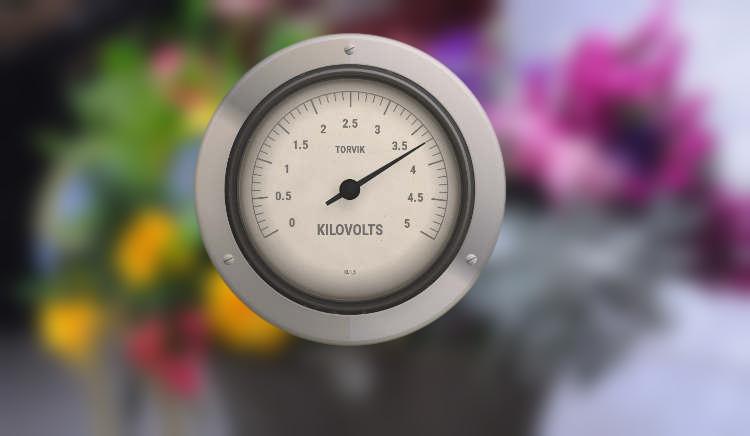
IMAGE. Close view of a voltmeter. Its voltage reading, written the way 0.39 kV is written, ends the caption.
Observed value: 3.7 kV
